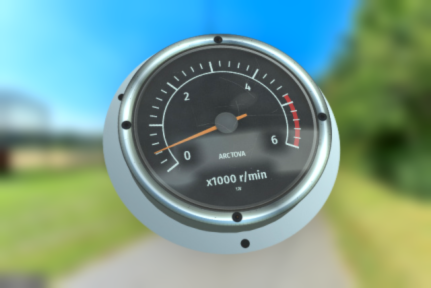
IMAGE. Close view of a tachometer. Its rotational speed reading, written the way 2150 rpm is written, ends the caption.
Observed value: 400 rpm
